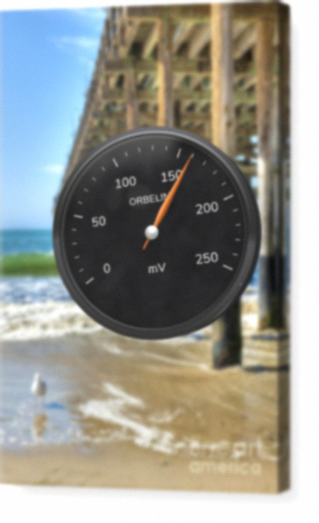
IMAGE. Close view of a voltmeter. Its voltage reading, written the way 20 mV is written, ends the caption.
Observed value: 160 mV
